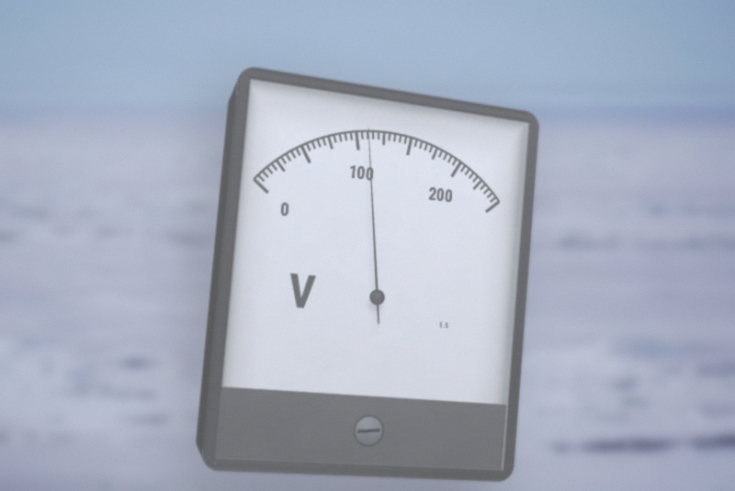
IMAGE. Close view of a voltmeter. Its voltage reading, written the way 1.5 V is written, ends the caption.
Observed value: 110 V
